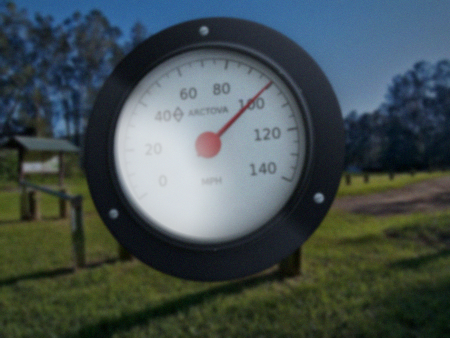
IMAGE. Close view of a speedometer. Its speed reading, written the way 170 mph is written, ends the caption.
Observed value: 100 mph
